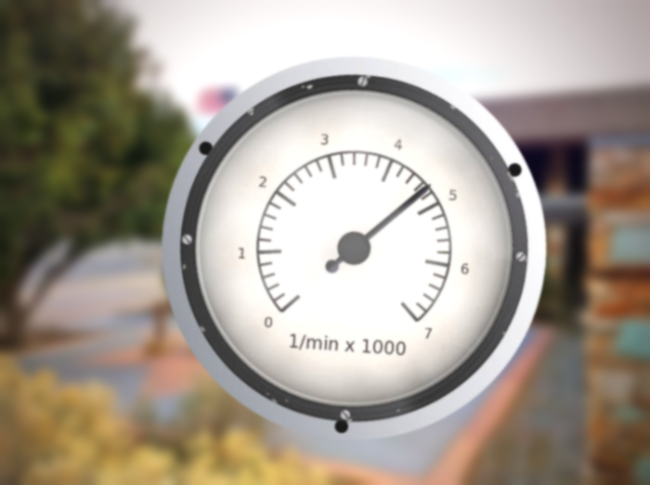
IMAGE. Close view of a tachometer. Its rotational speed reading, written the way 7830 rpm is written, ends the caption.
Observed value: 4700 rpm
